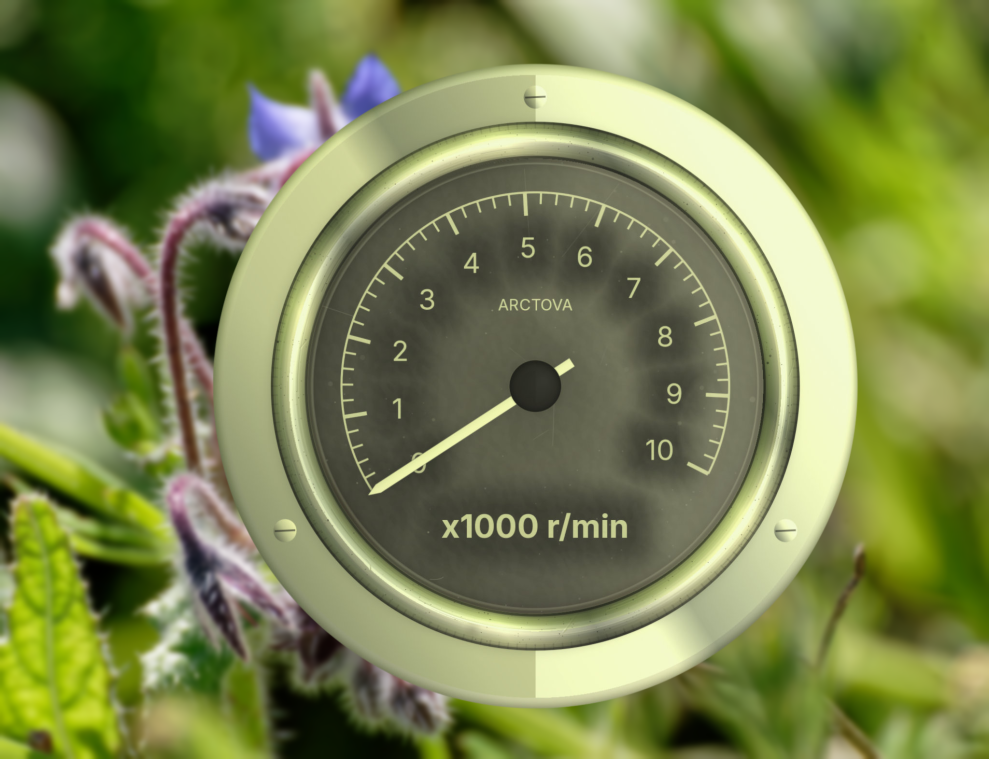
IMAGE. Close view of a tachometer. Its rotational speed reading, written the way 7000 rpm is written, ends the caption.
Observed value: 0 rpm
